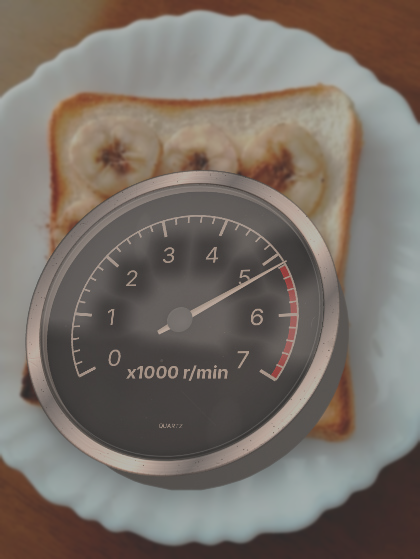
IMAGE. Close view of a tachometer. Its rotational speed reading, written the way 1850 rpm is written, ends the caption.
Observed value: 5200 rpm
